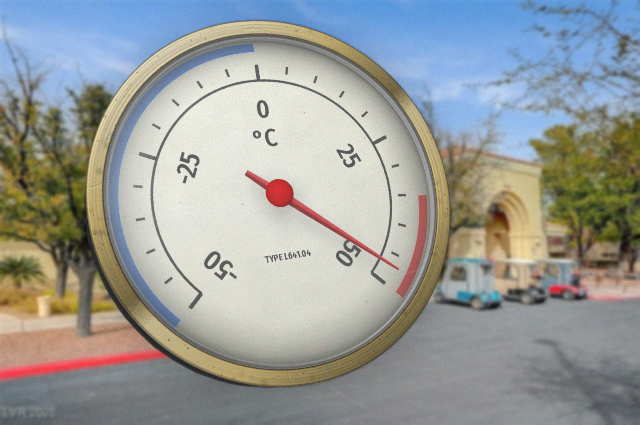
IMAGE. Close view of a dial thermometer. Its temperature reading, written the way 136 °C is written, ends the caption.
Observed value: 47.5 °C
